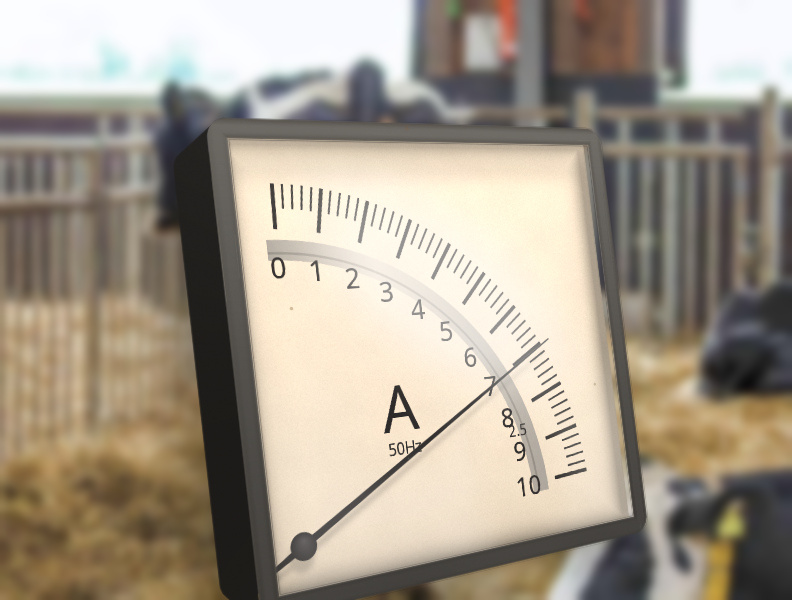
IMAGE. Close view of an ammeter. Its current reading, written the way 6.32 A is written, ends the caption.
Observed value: 7 A
